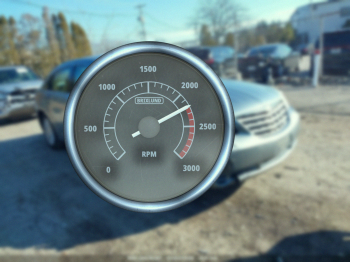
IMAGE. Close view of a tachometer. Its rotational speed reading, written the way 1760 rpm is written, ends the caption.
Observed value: 2200 rpm
